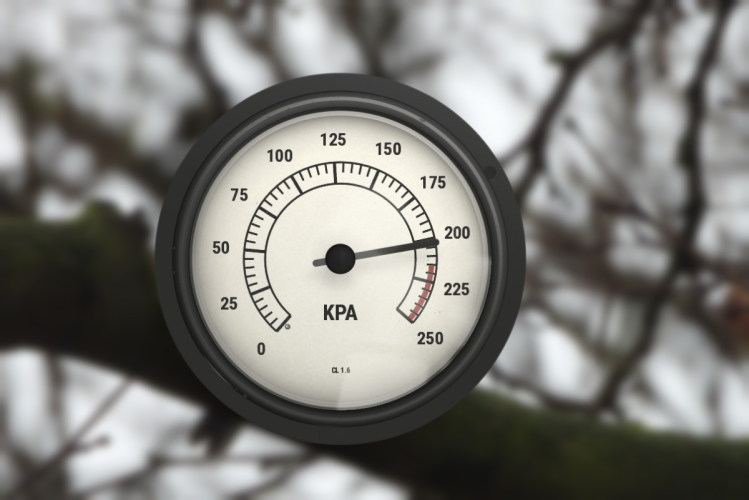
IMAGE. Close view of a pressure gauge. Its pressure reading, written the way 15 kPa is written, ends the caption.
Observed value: 202.5 kPa
